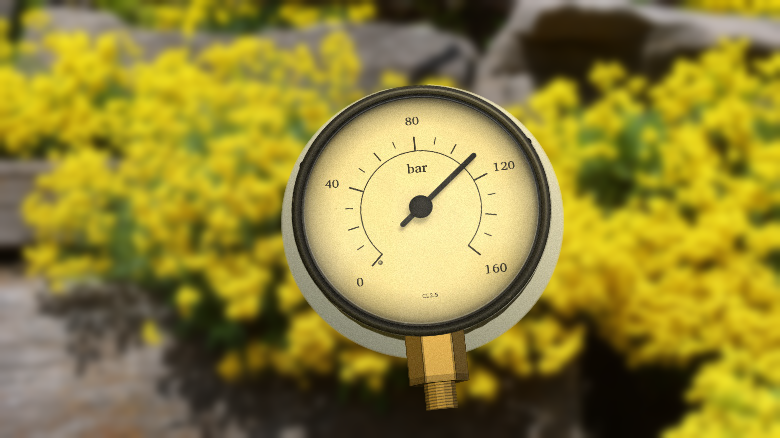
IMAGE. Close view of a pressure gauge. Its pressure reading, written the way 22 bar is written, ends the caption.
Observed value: 110 bar
